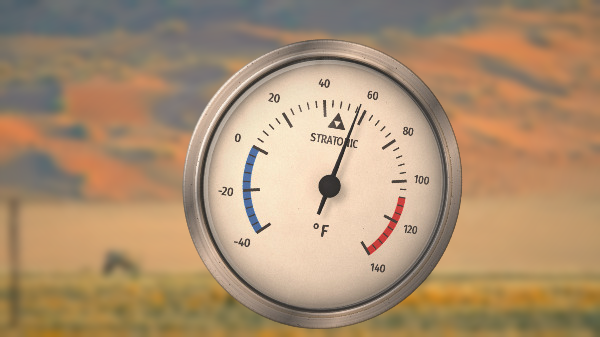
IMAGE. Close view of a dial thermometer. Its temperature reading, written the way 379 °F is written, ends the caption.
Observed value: 56 °F
